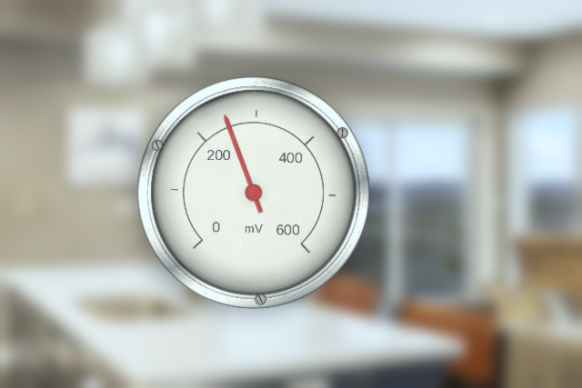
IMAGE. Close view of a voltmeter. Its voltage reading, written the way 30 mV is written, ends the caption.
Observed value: 250 mV
